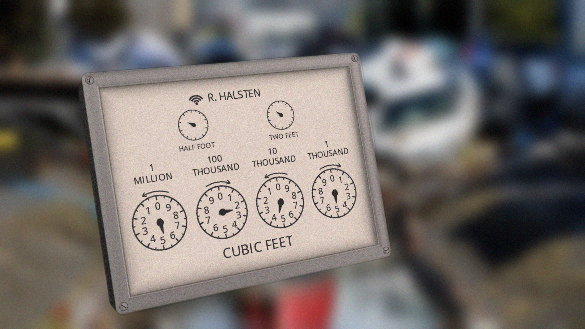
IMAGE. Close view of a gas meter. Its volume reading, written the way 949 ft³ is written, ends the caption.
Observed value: 524500 ft³
